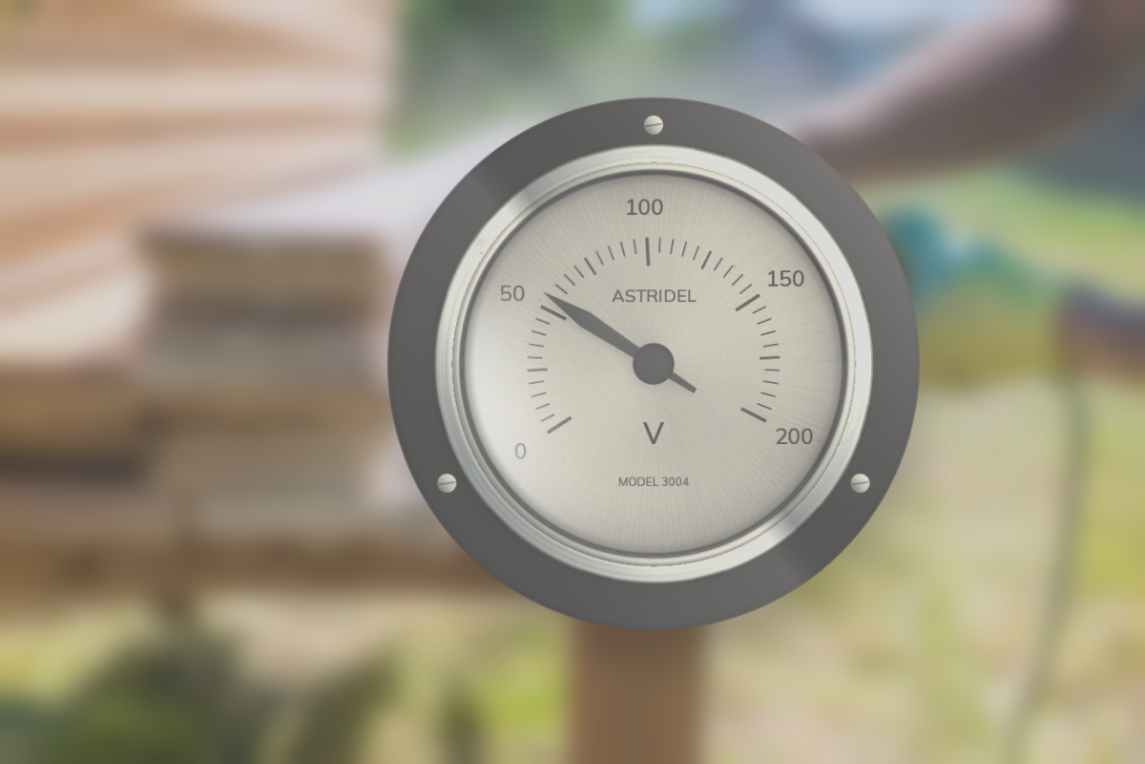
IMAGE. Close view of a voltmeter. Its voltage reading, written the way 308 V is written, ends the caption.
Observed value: 55 V
